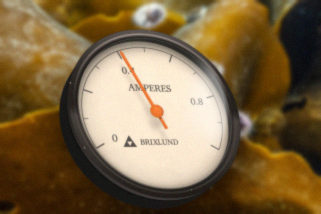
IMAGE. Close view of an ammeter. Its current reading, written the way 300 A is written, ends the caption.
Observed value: 0.4 A
